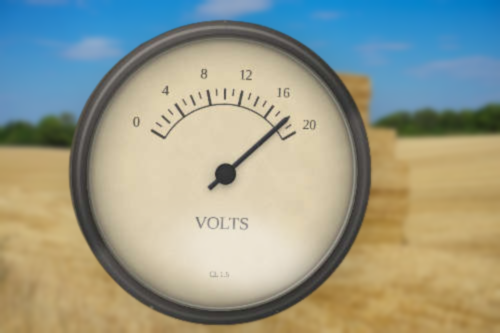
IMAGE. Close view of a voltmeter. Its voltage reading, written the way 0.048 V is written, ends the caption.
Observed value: 18 V
